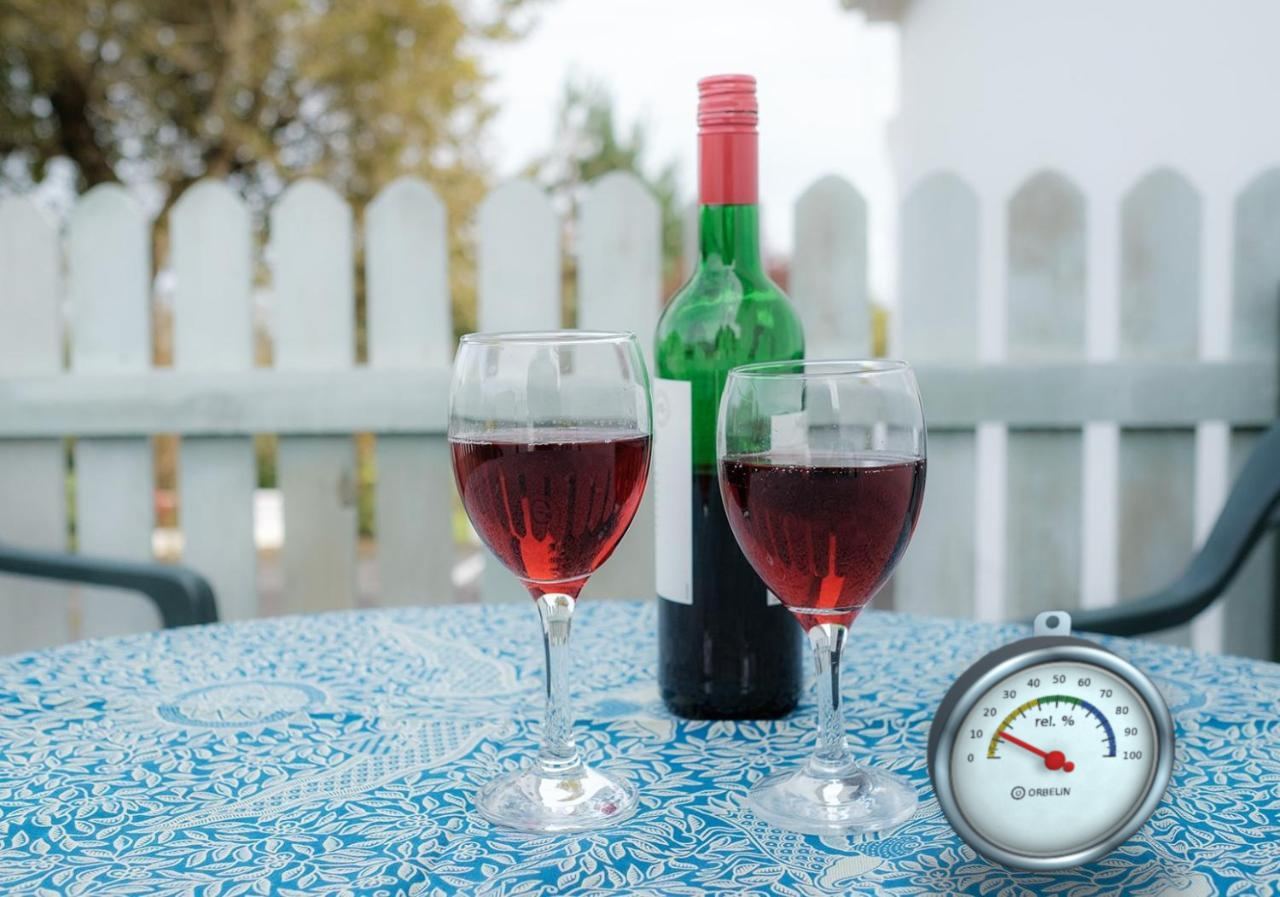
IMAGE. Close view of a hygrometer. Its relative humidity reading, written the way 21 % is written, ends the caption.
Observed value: 15 %
